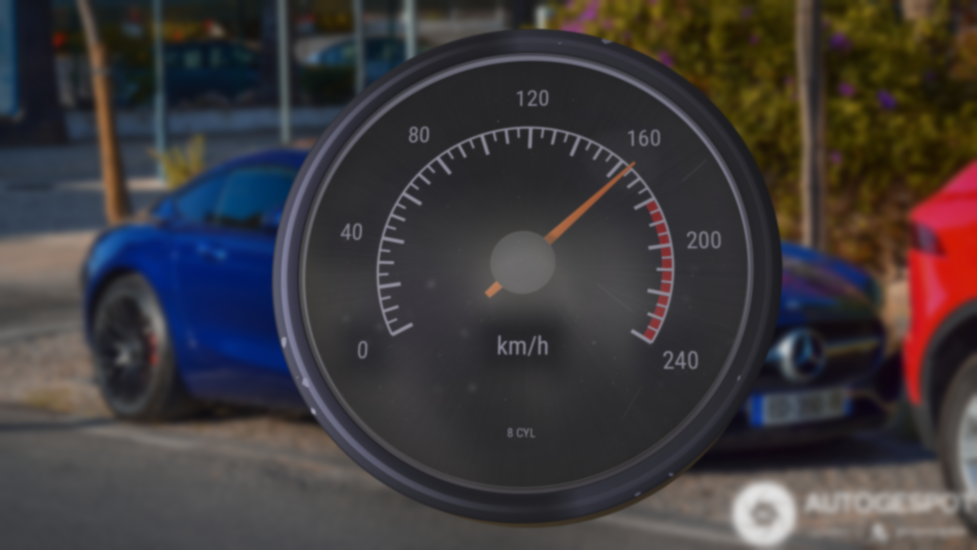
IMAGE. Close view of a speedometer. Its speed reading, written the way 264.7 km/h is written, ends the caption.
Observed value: 165 km/h
